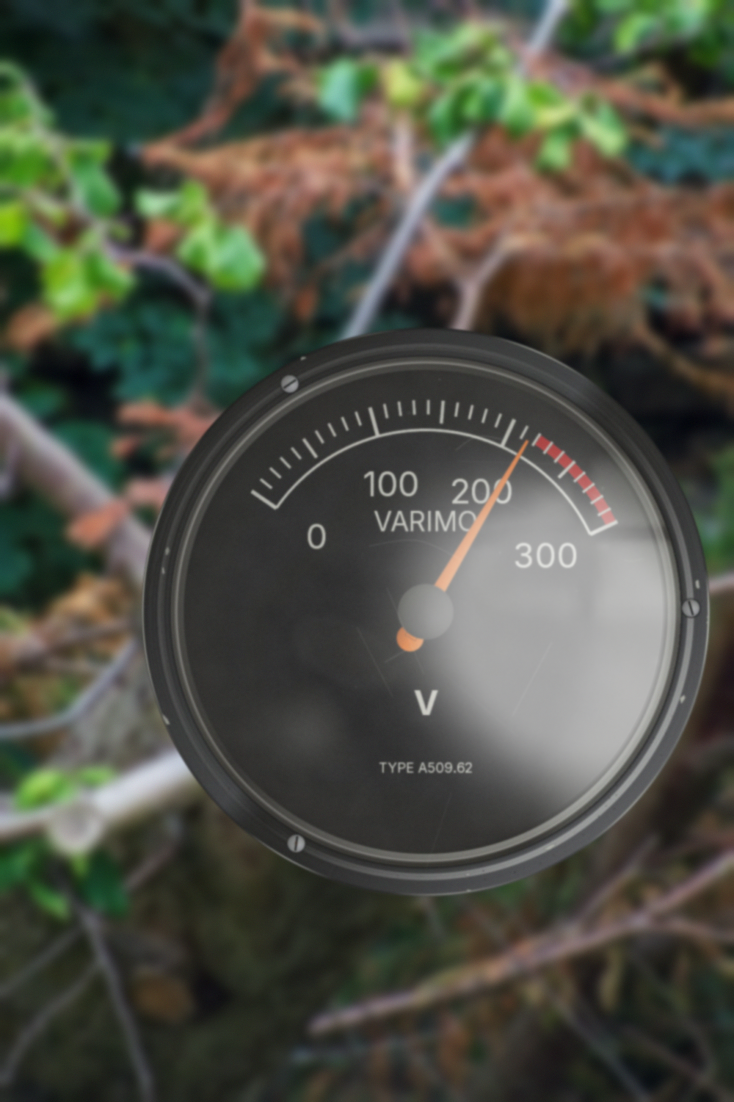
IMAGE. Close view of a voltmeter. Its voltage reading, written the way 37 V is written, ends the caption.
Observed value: 215 V
